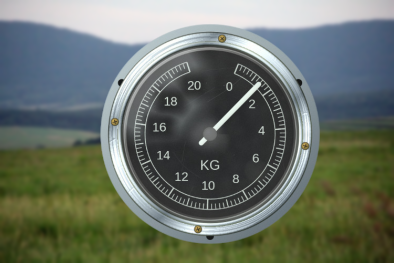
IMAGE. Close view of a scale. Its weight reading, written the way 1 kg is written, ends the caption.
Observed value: 1.4 kg
